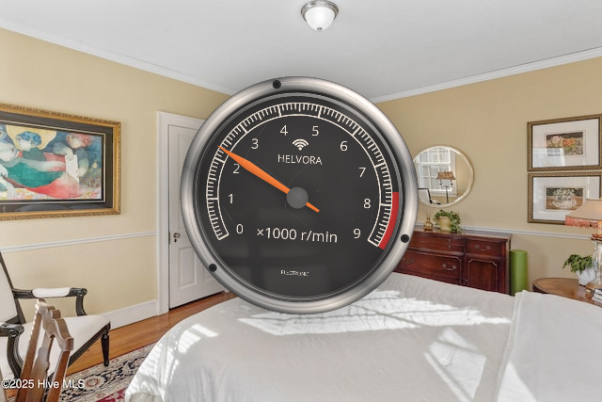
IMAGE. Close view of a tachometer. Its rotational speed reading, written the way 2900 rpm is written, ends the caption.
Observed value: 2300 rpm
